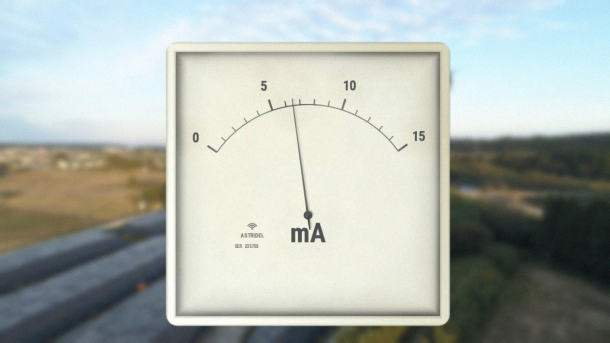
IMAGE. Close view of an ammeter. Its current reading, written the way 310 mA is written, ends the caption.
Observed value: 6.5 mA
